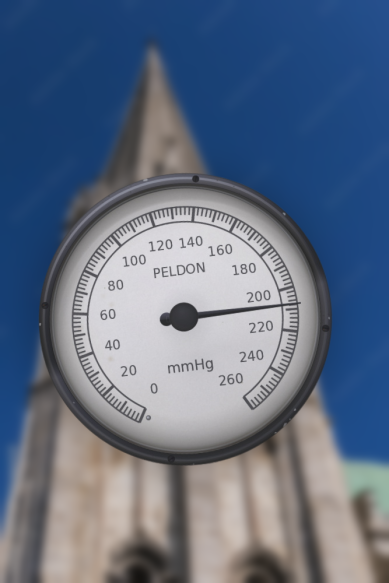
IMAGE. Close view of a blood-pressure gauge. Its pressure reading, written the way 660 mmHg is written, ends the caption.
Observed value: 208 mmHg
